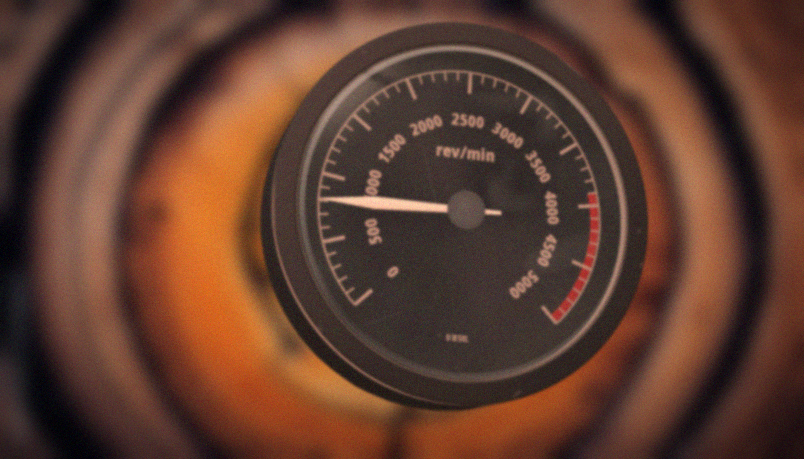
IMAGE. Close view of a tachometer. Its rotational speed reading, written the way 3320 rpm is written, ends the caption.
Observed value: 800 rpm
